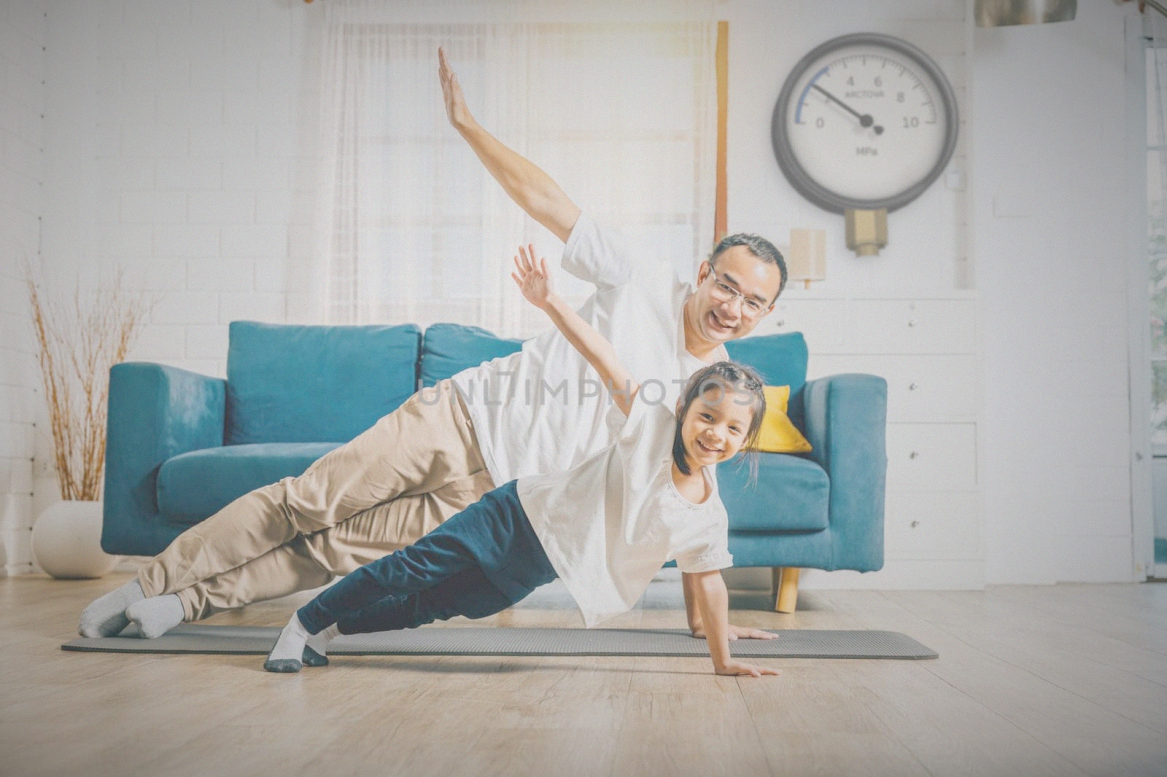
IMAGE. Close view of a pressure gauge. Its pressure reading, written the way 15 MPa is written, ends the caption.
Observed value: 2 MPa
